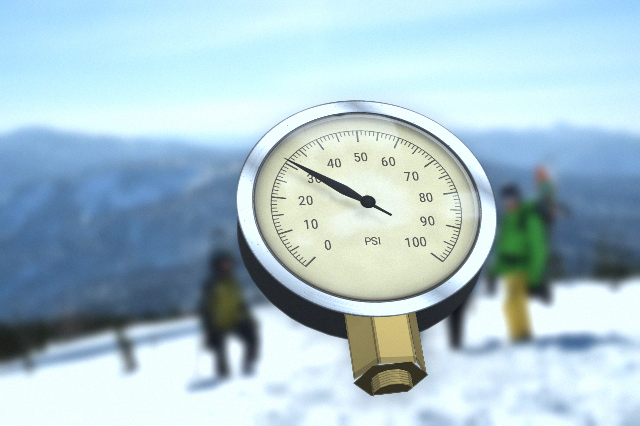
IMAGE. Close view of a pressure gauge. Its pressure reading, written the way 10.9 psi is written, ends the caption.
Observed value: 30 psi
